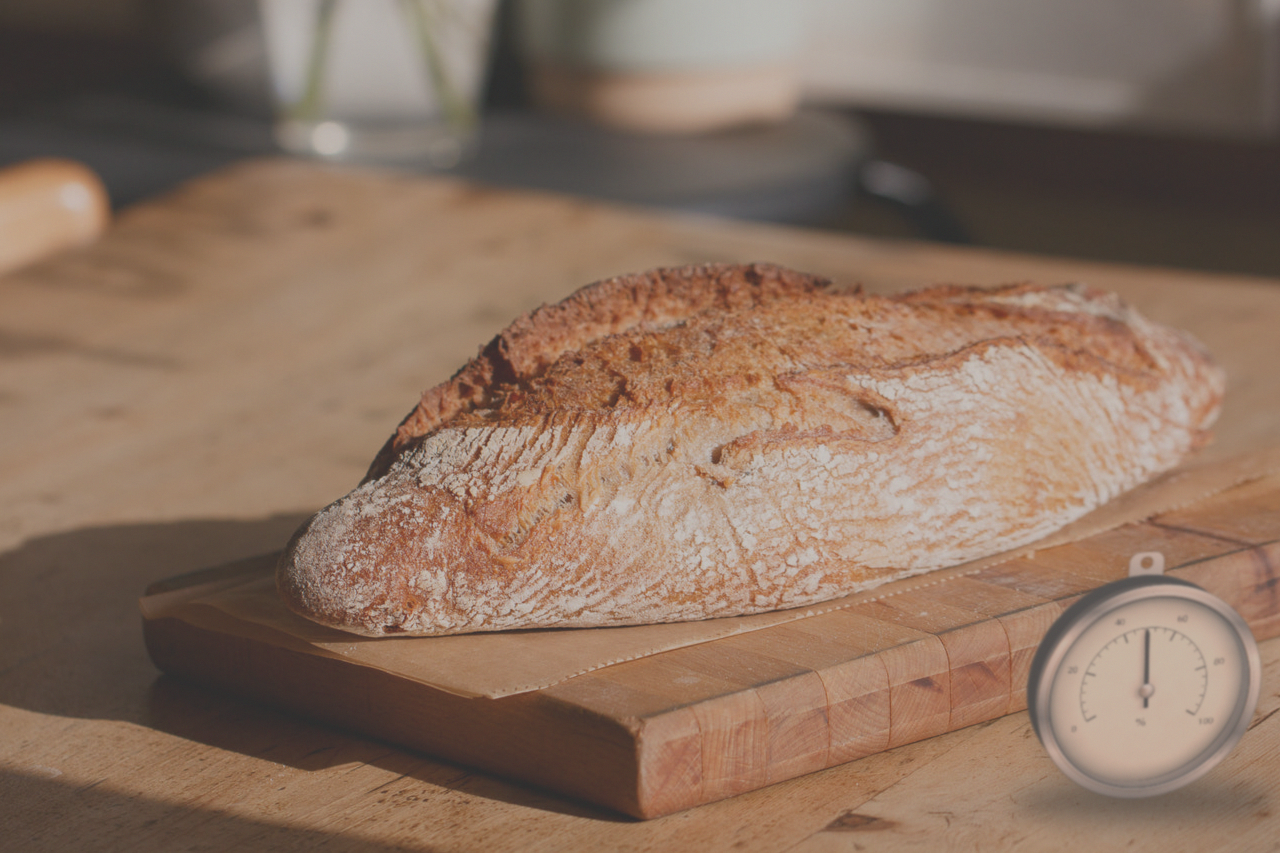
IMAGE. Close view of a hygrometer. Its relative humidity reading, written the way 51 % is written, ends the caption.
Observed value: 48 %
